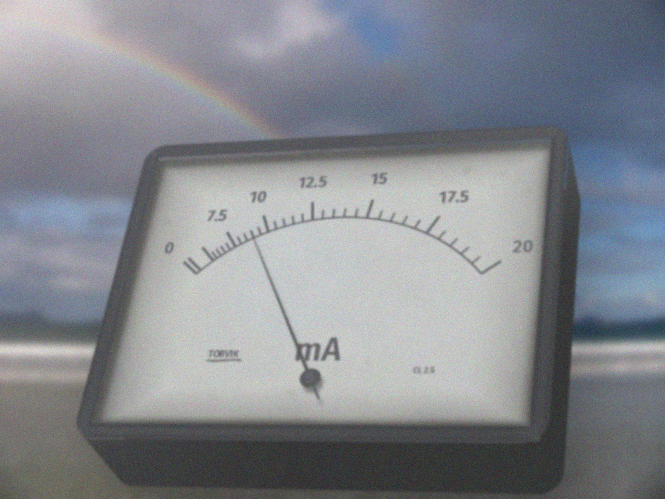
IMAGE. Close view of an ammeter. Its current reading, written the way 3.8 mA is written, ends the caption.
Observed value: 9 mA
